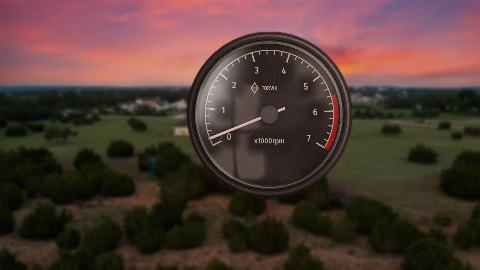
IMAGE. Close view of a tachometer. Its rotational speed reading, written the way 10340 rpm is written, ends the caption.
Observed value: 200 rpm
